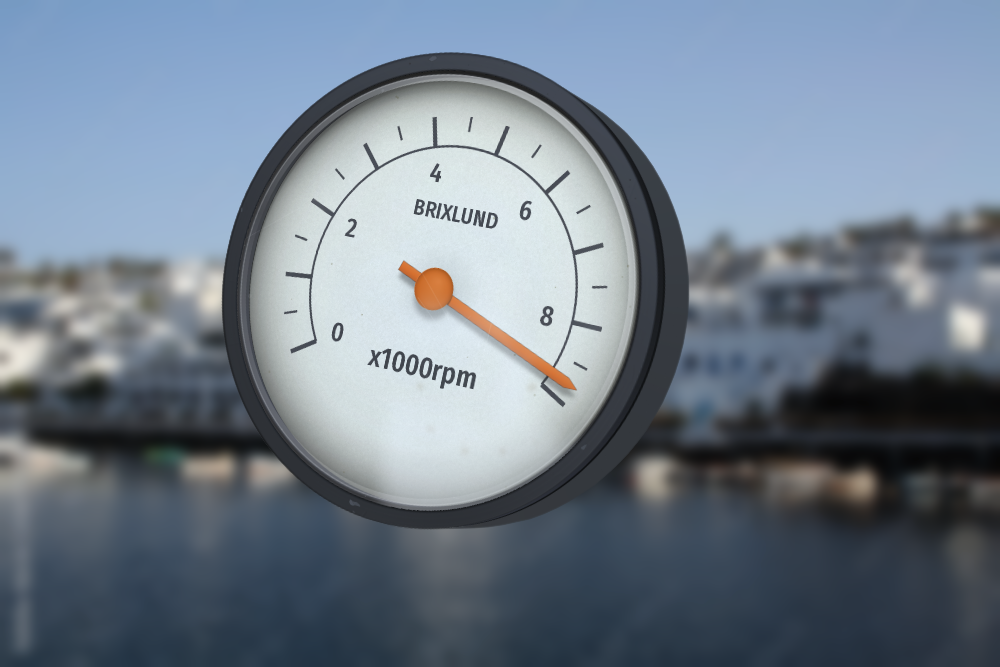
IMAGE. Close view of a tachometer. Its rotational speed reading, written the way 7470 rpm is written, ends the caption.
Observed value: 8750 rpm
